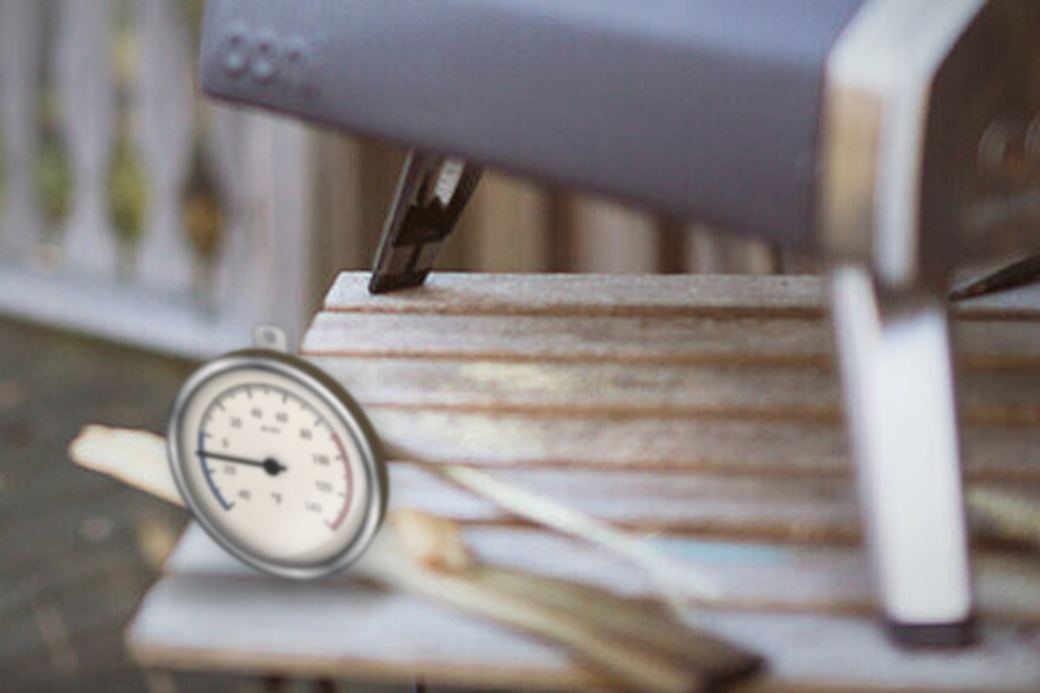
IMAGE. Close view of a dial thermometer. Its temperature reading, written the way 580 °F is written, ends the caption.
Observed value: -10 °F
